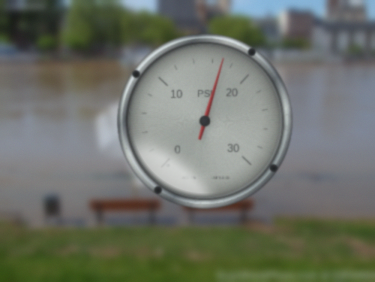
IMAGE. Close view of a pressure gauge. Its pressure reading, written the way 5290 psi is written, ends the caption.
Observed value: 17 psi
